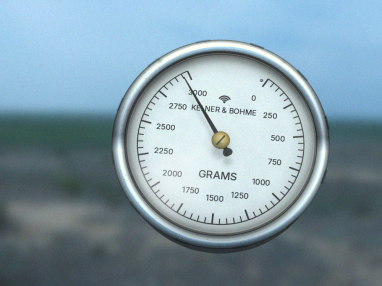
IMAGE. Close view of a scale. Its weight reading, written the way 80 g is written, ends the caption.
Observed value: 2950 g
